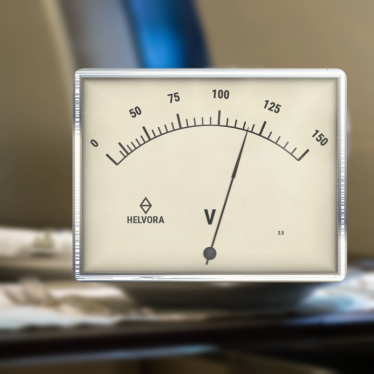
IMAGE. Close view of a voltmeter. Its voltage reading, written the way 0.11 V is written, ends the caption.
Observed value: 117.5 V
